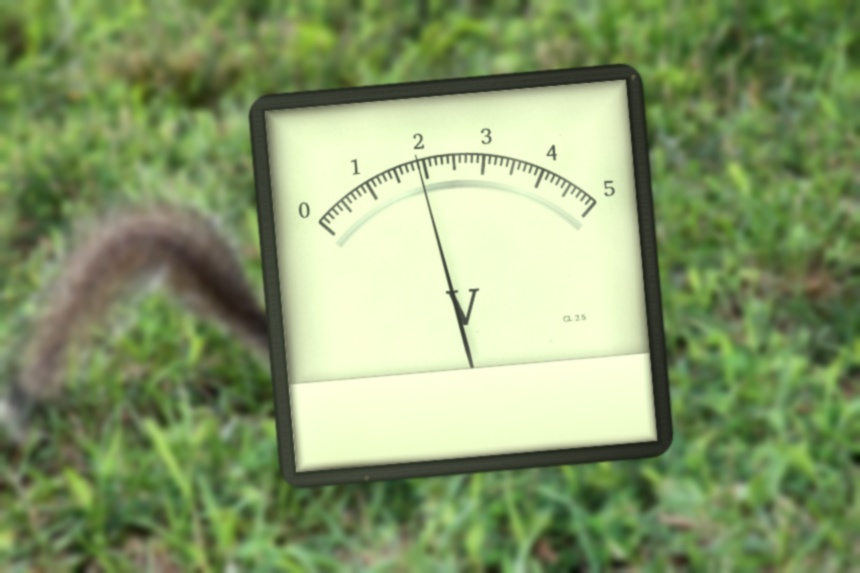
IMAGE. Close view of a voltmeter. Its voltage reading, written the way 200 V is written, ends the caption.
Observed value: 1.9 V
